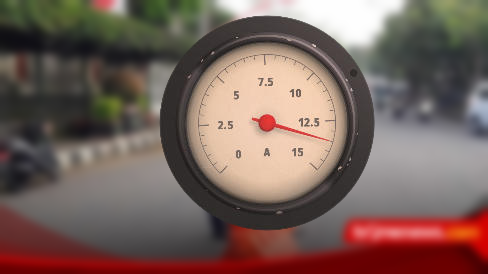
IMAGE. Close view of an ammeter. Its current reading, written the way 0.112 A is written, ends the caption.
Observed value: 13.5 A
